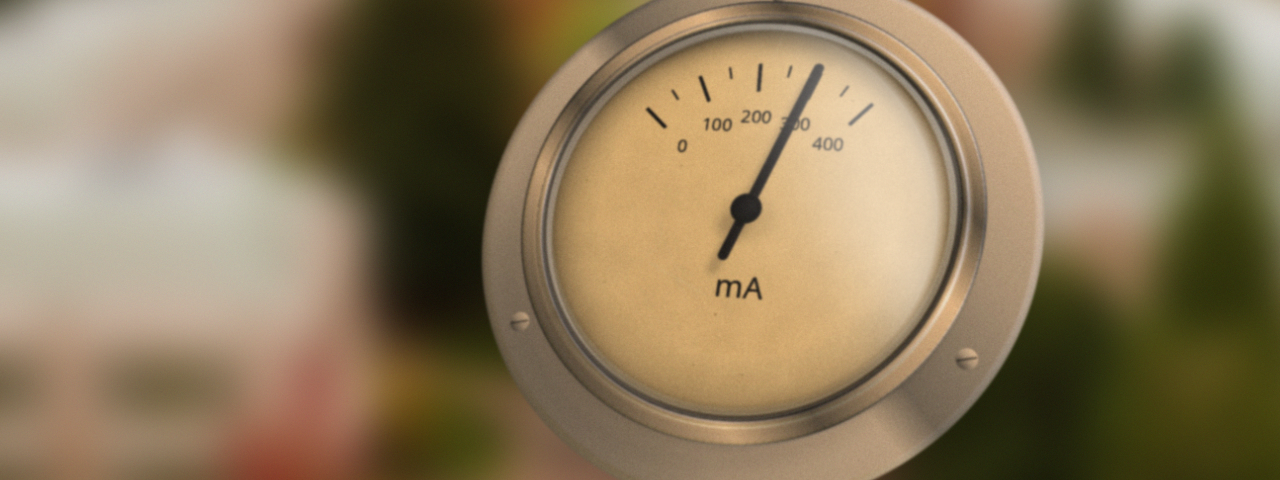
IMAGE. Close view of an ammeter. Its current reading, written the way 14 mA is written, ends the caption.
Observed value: 300 mA
